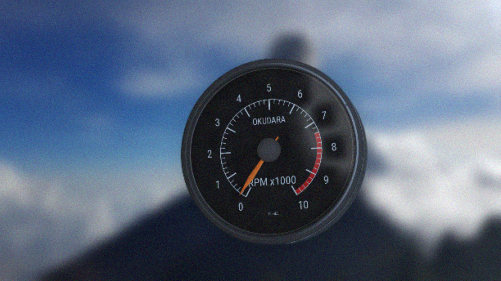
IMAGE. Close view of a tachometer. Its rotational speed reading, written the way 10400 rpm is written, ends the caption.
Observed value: 200 rpm
